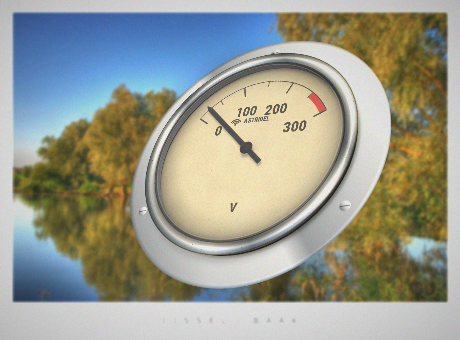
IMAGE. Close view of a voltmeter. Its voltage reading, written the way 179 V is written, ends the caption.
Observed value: 25 V
